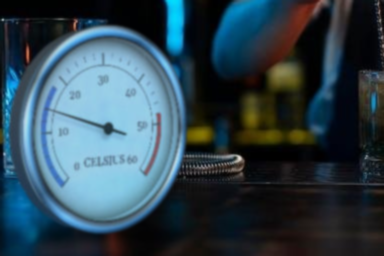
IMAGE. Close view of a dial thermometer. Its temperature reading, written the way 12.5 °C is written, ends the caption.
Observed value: 14 °C
